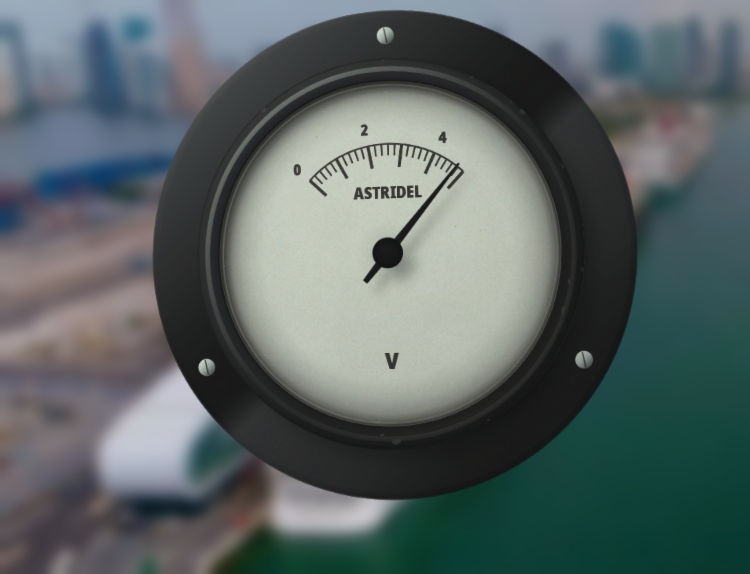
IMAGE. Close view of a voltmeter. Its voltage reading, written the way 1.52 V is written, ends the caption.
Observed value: 4.8 V
